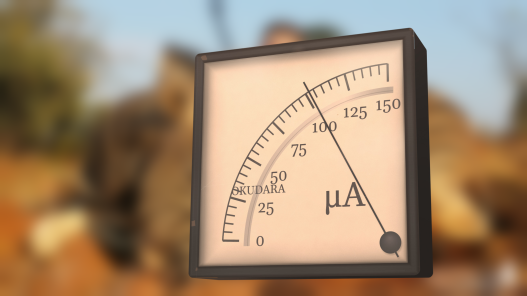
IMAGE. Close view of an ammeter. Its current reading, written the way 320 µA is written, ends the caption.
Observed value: 102.5 µA
